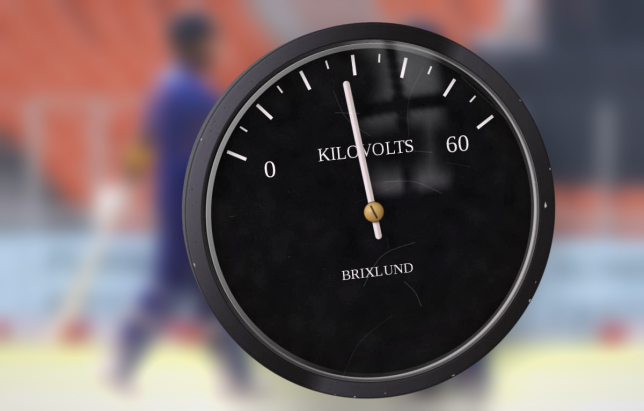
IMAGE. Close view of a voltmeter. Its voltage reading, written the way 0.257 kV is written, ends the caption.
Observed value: 27.5 kV
